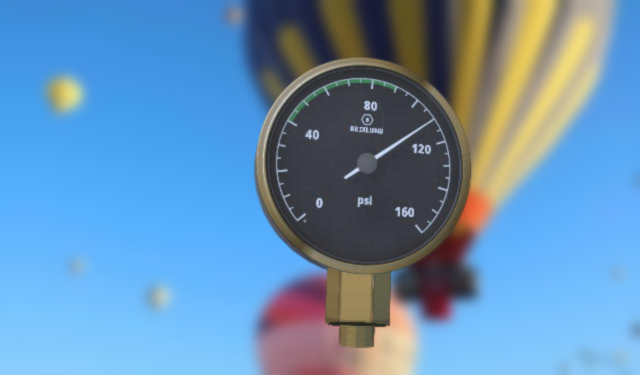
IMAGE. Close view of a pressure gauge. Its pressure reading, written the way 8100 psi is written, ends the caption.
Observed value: 110 psi
